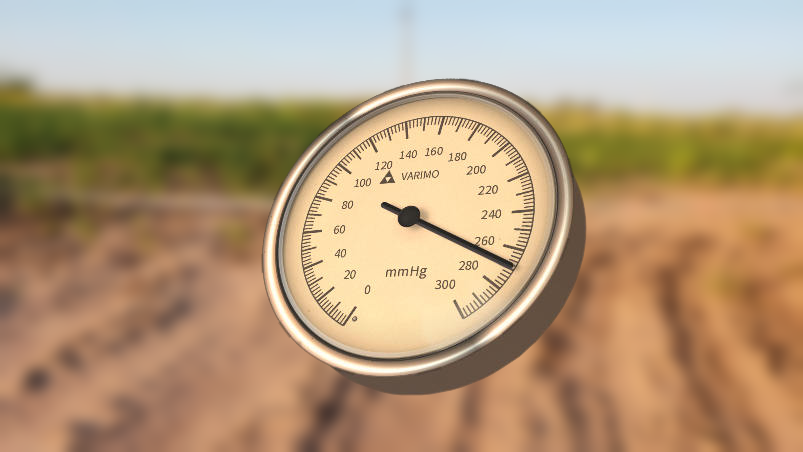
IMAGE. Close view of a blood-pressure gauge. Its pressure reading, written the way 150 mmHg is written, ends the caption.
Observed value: 270 mmHg
